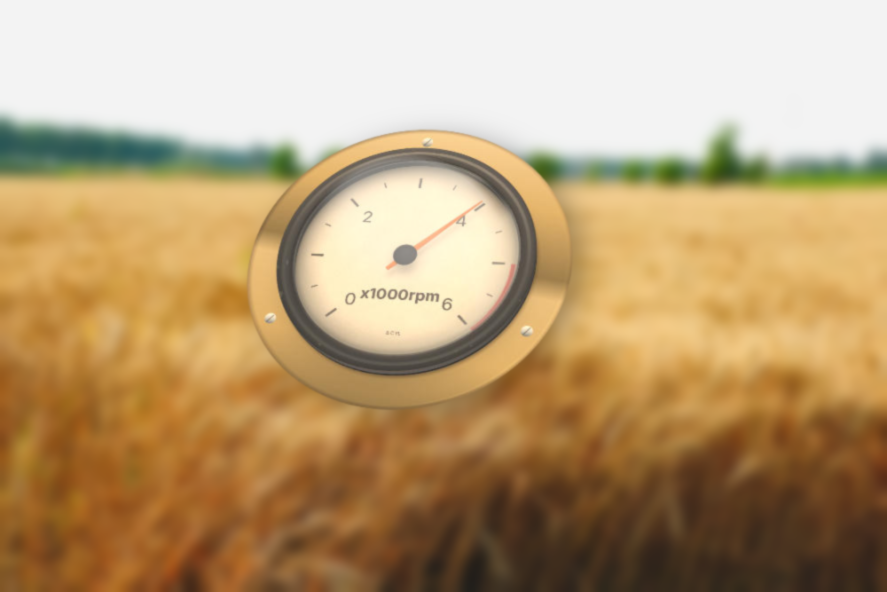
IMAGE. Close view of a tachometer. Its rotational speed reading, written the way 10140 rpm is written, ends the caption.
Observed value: 4000 rpm
